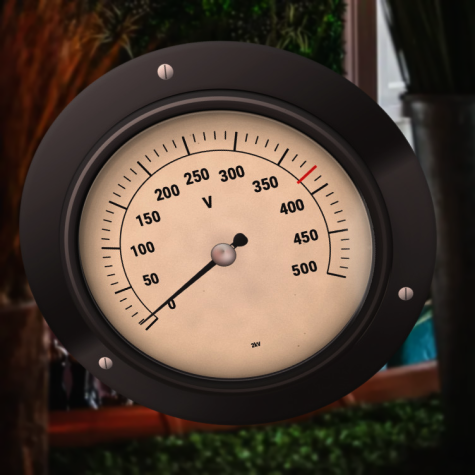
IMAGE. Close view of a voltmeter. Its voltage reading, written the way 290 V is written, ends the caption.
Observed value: 10 V
